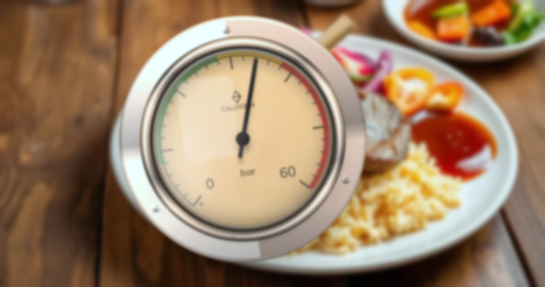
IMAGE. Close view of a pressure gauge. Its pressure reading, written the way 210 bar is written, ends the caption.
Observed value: 34 bar
